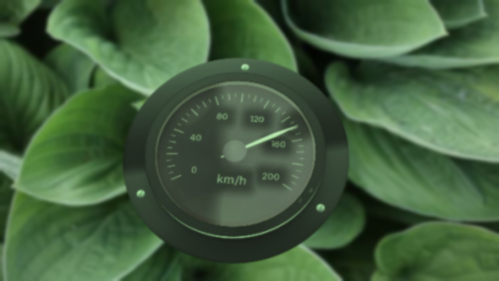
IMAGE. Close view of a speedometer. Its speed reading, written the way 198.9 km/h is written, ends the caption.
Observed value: 150 km/h
